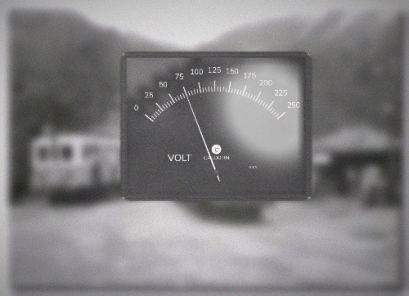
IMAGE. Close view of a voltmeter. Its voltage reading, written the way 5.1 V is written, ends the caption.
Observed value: 75 V
